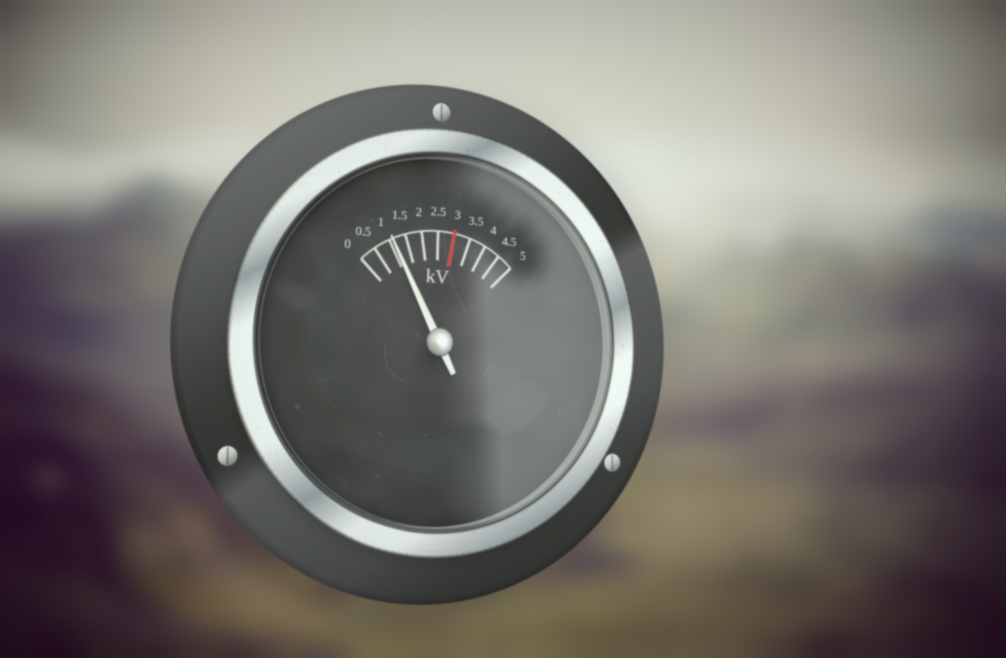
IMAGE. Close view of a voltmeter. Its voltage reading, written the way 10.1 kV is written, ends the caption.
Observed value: 1 kV
